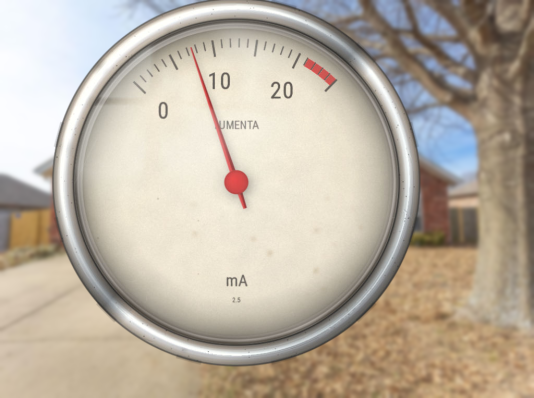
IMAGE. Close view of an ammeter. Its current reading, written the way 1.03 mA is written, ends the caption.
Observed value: 7.5 mA
